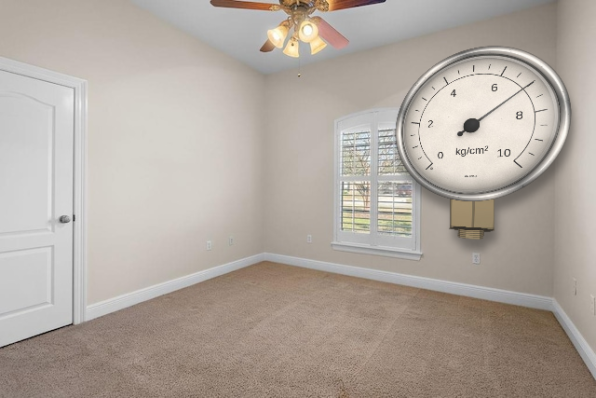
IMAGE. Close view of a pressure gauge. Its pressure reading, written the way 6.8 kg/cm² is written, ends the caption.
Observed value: 7 kg/cm²
